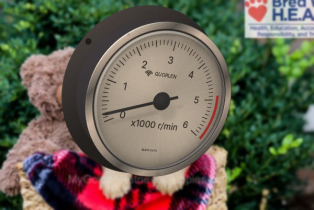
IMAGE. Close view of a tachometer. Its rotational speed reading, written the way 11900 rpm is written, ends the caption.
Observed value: 200 rpm
